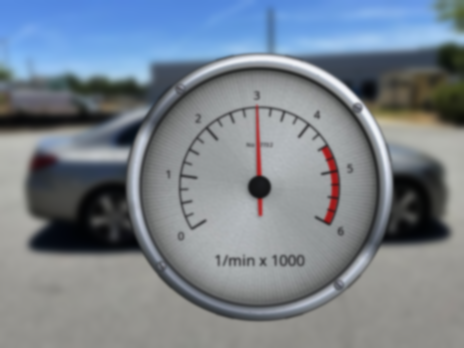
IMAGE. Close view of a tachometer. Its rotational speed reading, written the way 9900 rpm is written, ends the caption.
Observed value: 3000 rpm
